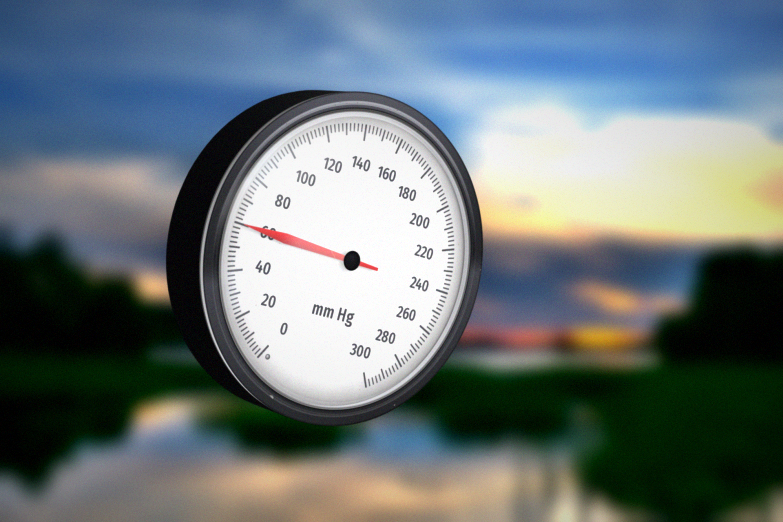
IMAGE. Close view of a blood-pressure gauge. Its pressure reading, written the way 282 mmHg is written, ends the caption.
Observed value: 60 mmHg
